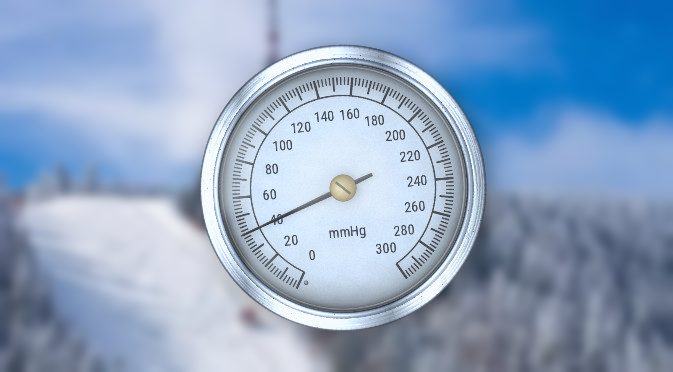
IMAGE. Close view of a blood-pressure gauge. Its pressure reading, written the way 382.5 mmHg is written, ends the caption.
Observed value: 40 mmHg
